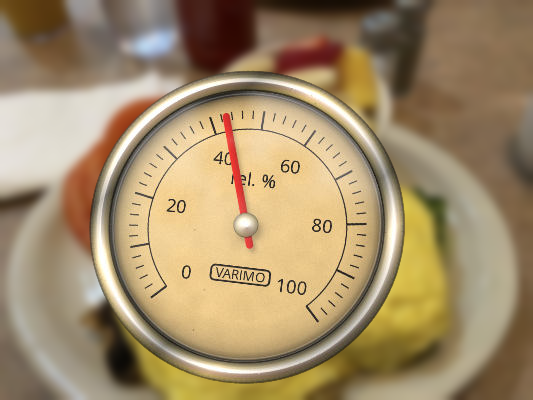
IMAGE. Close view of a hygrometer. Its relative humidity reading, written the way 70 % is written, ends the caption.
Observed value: 43 %
